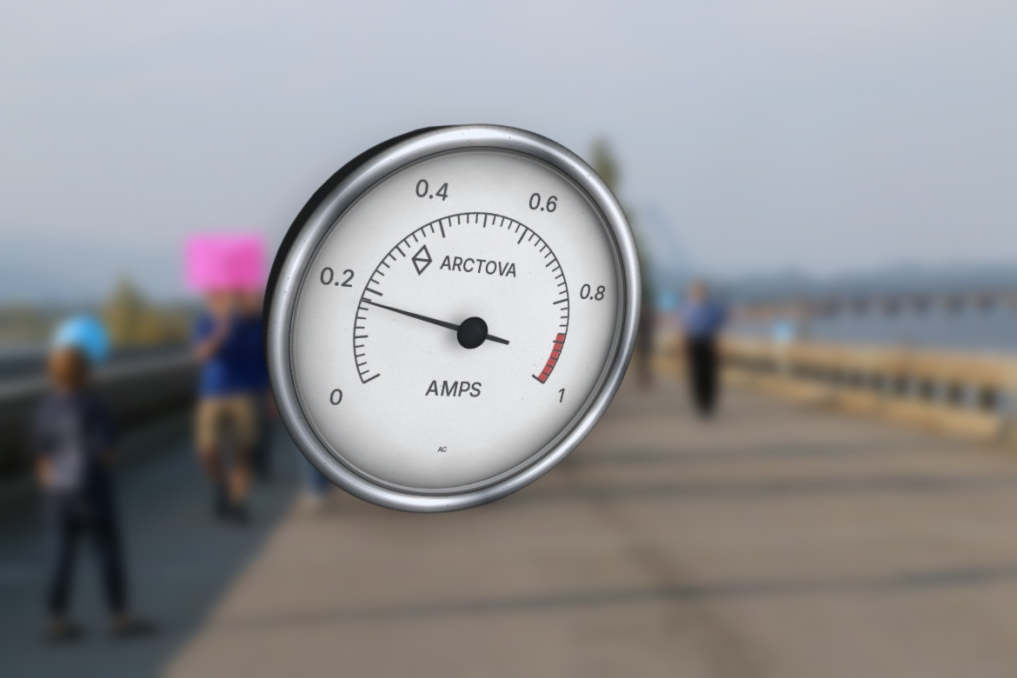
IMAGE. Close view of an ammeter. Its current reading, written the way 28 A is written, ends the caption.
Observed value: 0.18 A
